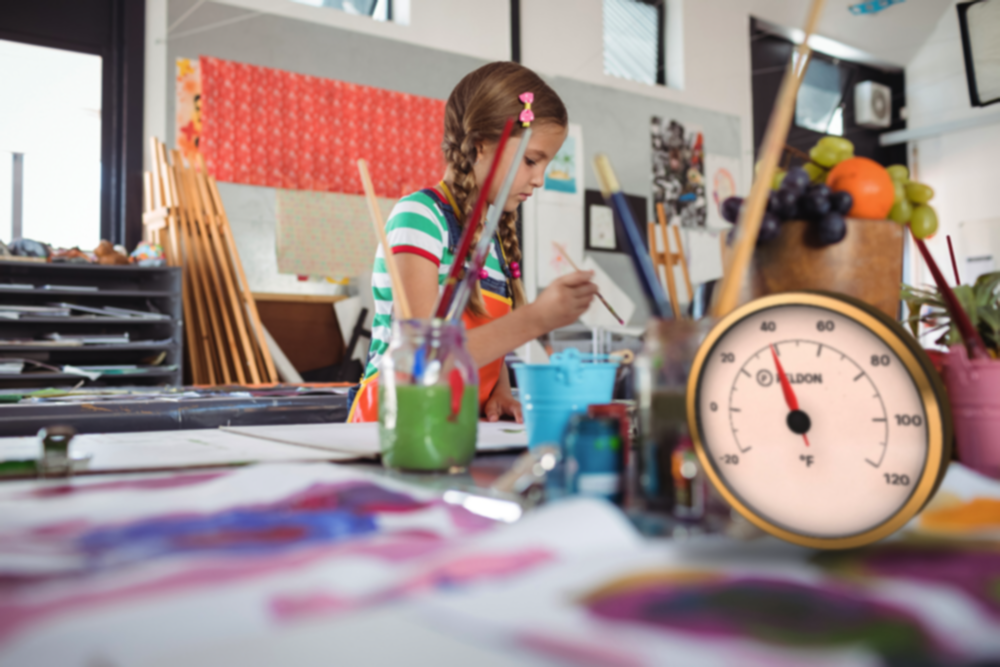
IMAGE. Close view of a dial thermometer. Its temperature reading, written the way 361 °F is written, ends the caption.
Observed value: 40 °F
